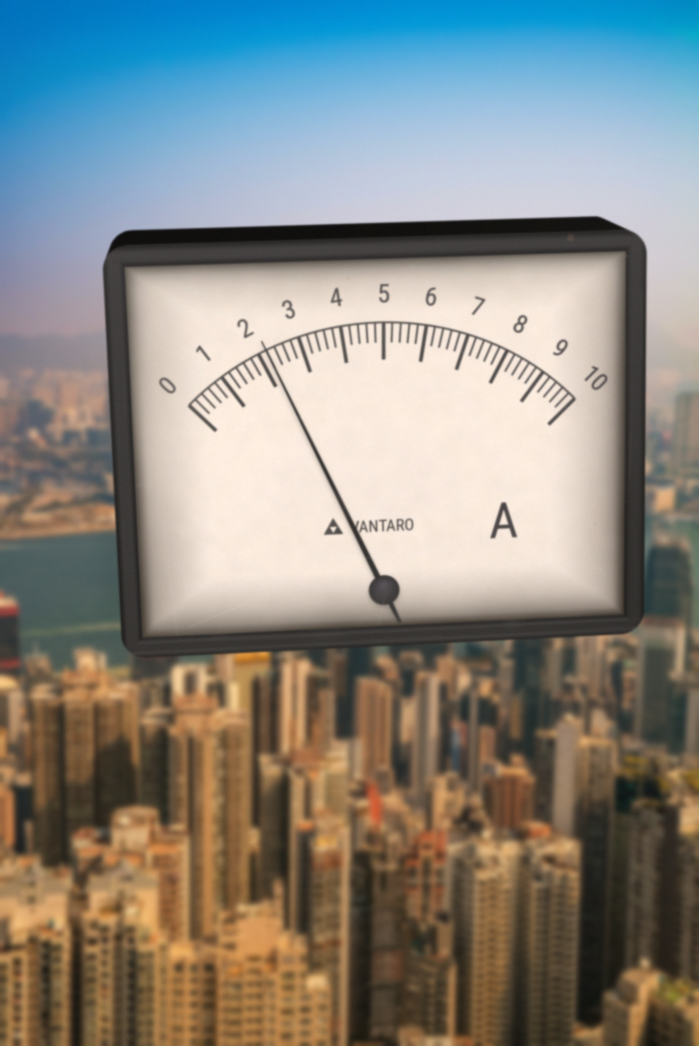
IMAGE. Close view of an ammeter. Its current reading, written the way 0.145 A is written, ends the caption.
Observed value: 2.2 A
